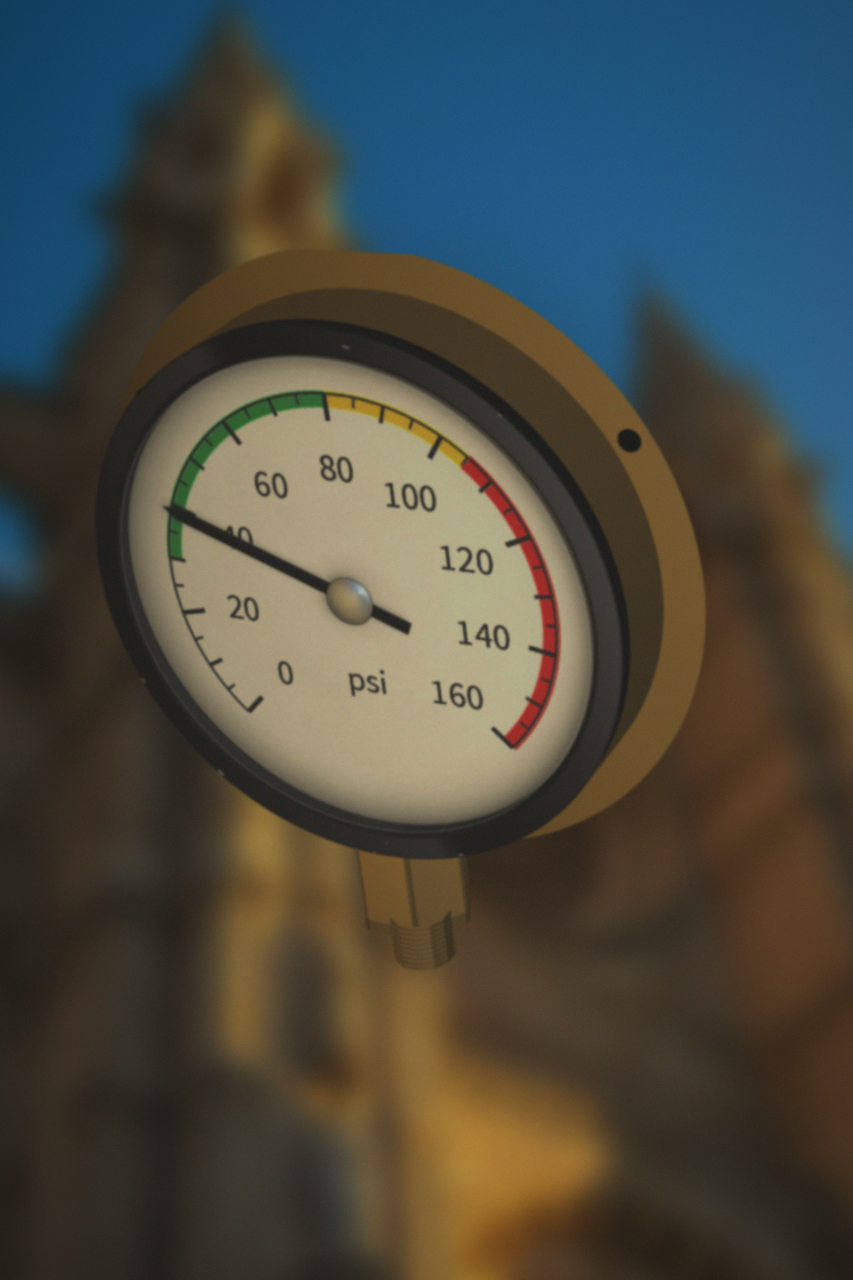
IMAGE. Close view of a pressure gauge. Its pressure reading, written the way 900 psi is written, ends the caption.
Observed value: 40 psi
